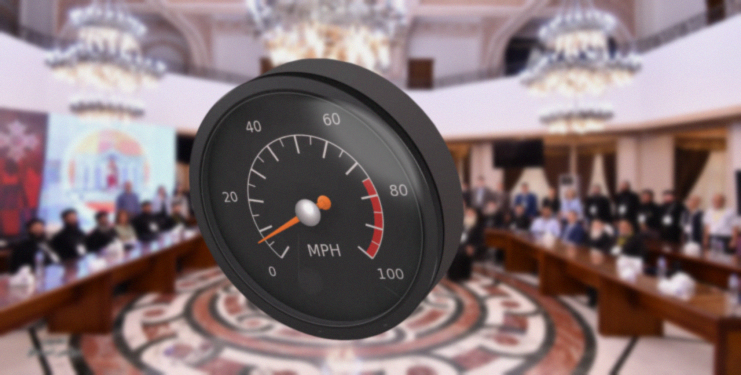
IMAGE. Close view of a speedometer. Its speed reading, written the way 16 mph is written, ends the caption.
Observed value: 7.5 mph
